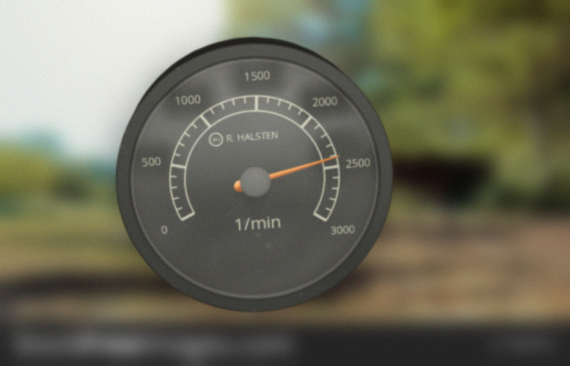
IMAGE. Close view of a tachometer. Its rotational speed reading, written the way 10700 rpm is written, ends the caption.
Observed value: 2400 rpm
